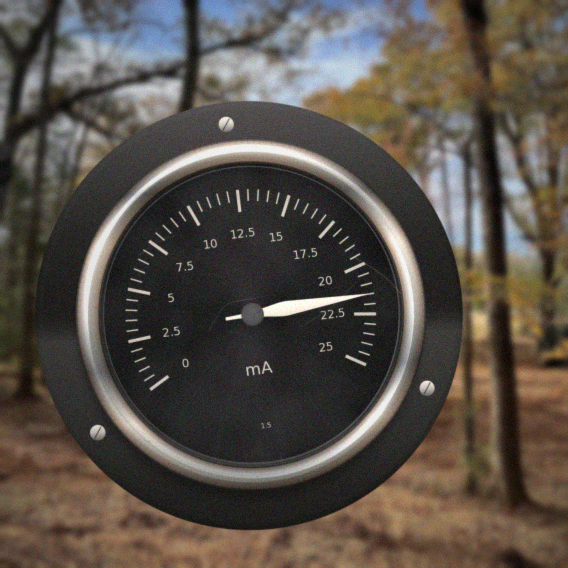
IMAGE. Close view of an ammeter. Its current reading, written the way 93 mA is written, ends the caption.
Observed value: 21.5 mA
